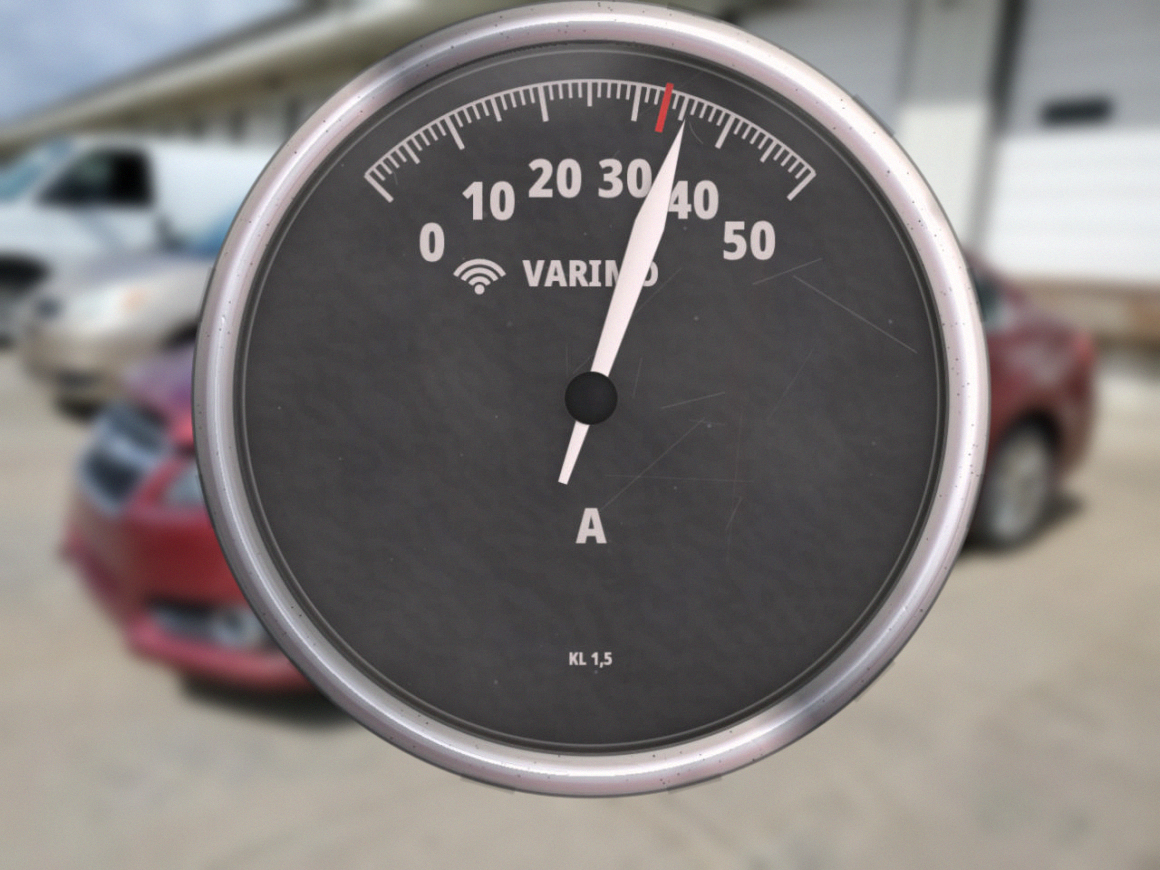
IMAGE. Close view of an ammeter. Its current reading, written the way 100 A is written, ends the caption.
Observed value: 35.5 A
